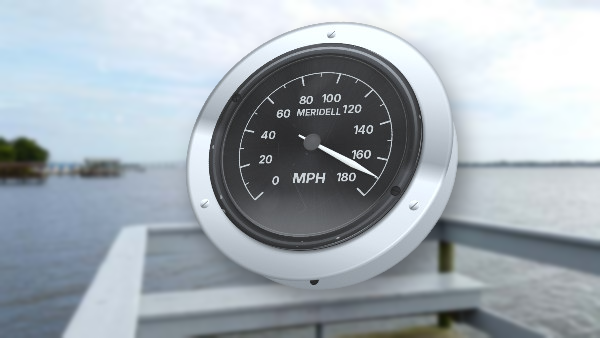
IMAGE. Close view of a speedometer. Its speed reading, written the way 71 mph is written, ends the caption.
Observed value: 170 mph
